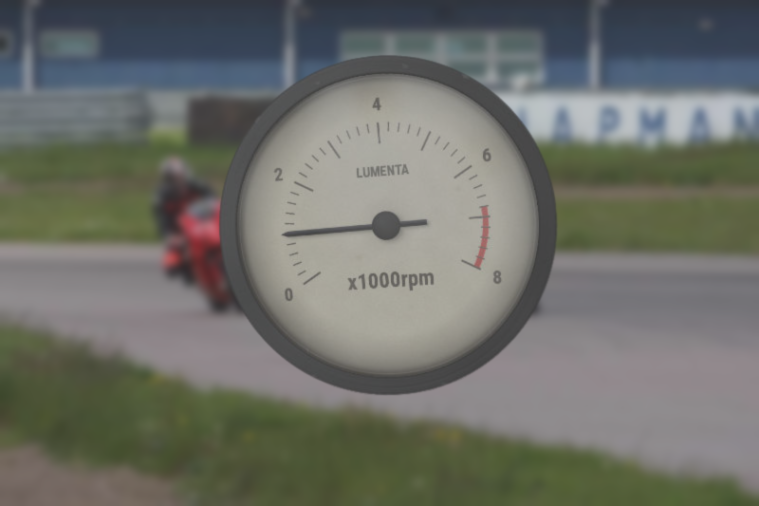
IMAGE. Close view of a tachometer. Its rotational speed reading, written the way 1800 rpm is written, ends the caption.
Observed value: 1000 rpm
